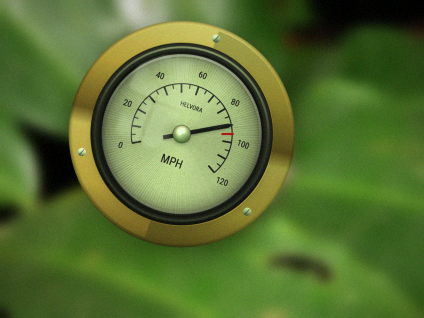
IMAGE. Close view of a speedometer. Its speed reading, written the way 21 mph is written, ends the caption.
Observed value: 90 mph
